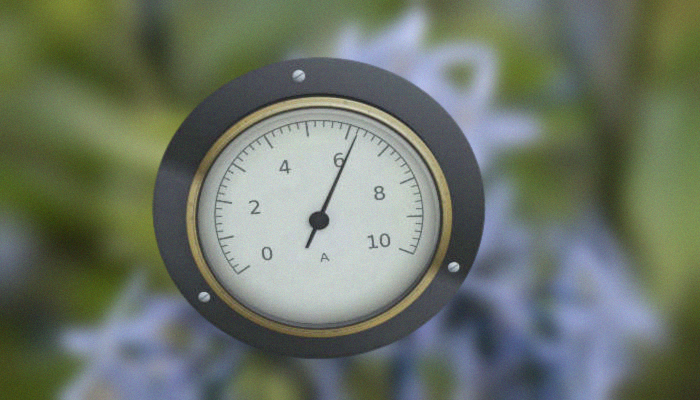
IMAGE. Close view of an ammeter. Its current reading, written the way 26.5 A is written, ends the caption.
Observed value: 6.2 A
